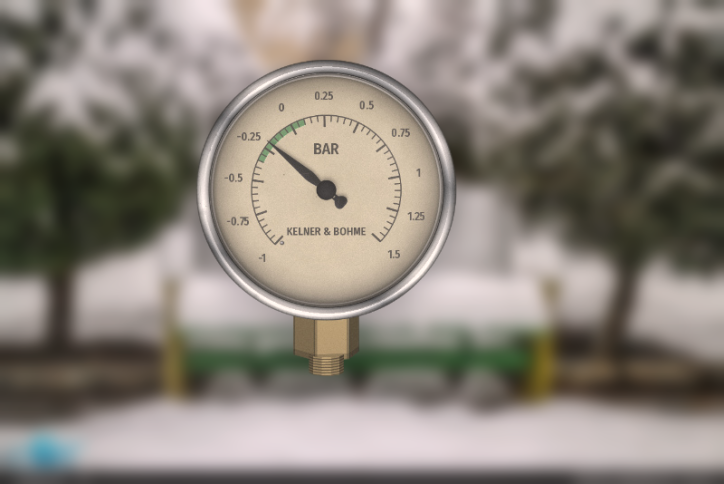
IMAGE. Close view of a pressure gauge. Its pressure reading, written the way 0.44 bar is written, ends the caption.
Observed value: -0.2 bar
